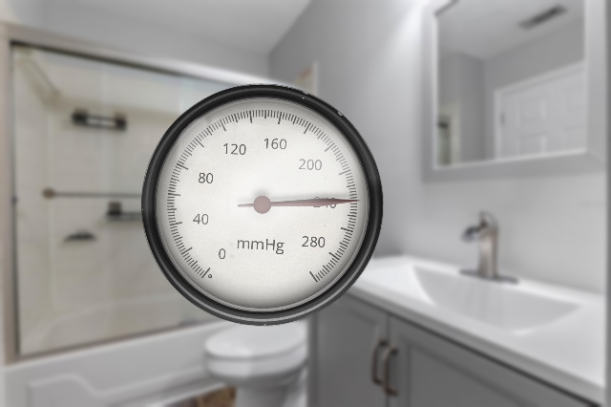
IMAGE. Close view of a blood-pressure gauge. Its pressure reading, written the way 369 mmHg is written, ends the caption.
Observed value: 240 mmHg
